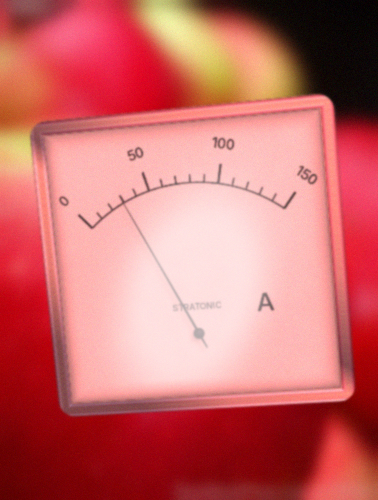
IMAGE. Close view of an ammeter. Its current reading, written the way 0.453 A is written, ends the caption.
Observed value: 30 A
